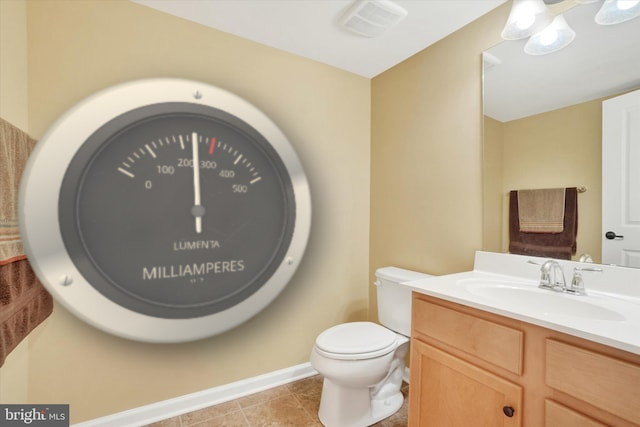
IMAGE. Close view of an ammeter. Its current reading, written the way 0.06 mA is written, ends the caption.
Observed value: 240 mA
